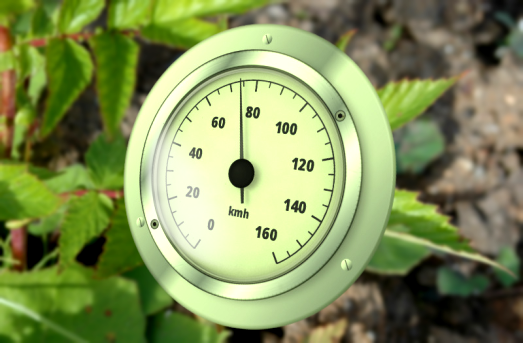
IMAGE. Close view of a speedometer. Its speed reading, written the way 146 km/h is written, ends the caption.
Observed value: 75 km/h
